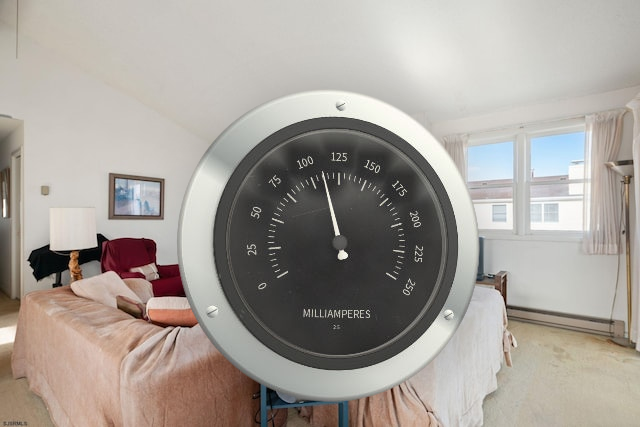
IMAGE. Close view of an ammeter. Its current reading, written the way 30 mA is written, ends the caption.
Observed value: 110 mA
